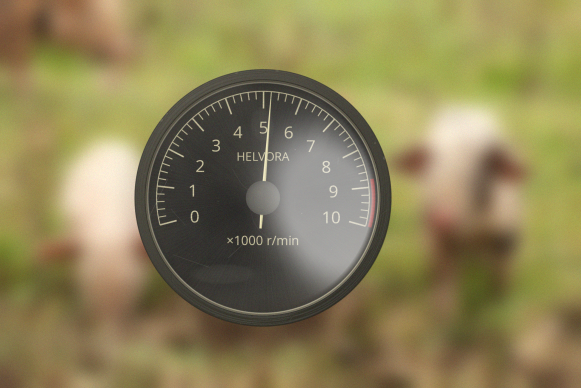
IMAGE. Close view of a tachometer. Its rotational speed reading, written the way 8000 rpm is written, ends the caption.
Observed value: 5200 rpm
